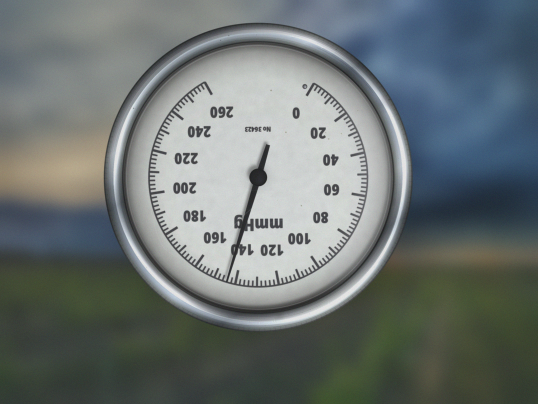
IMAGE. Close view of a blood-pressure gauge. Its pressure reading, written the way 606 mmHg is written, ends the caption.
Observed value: 144 mmHg
